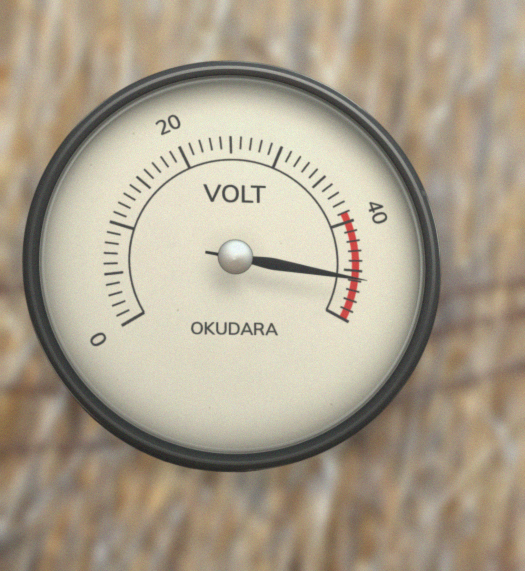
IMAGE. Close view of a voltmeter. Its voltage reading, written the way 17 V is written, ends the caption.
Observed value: 46 V
